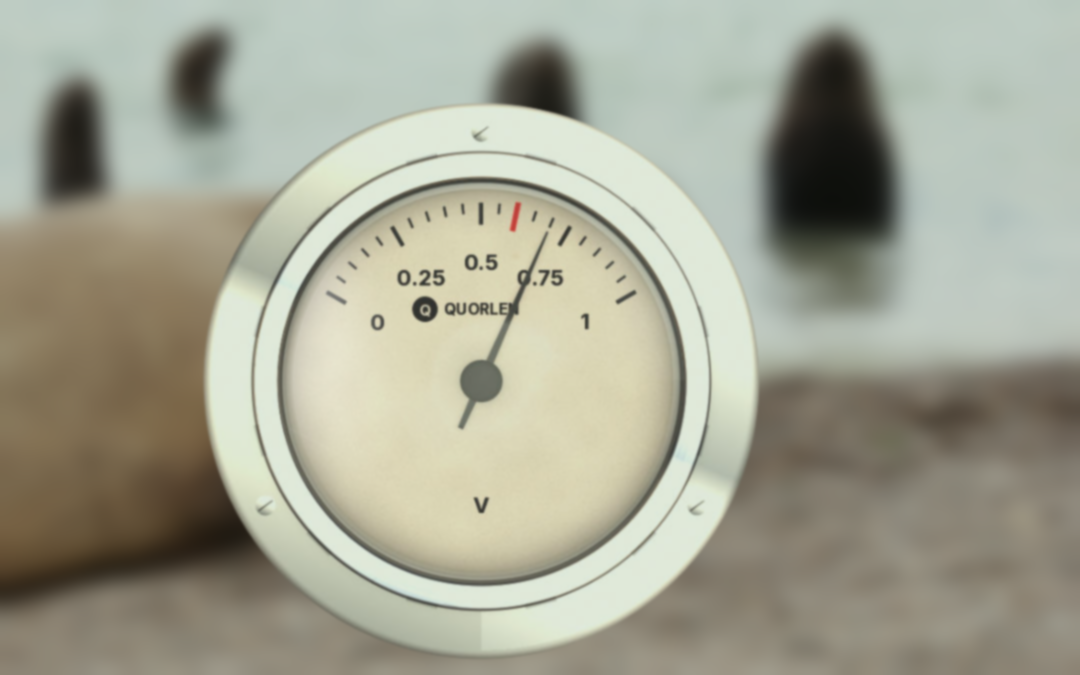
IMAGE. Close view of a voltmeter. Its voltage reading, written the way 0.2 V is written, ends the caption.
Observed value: 0.7 V
